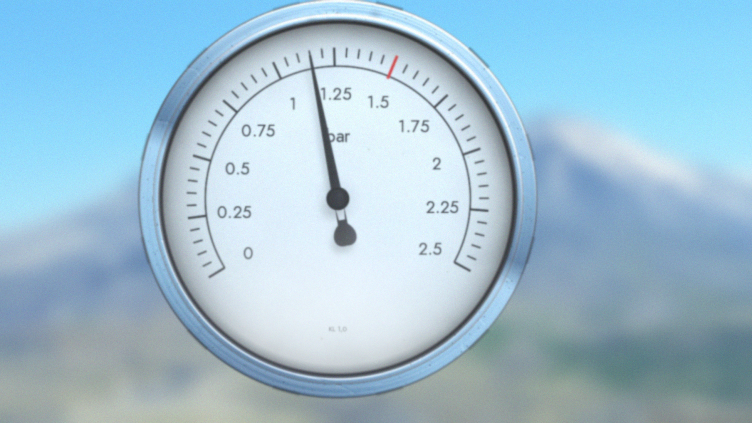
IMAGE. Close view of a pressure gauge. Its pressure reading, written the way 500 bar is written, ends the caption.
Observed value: 1.15 bar
